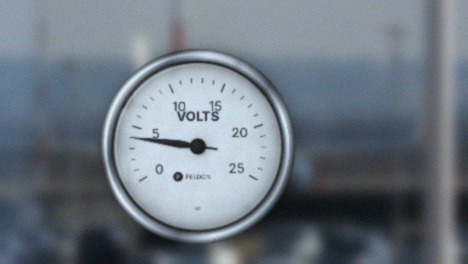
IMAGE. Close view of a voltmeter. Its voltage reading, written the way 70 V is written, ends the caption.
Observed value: 4 V
